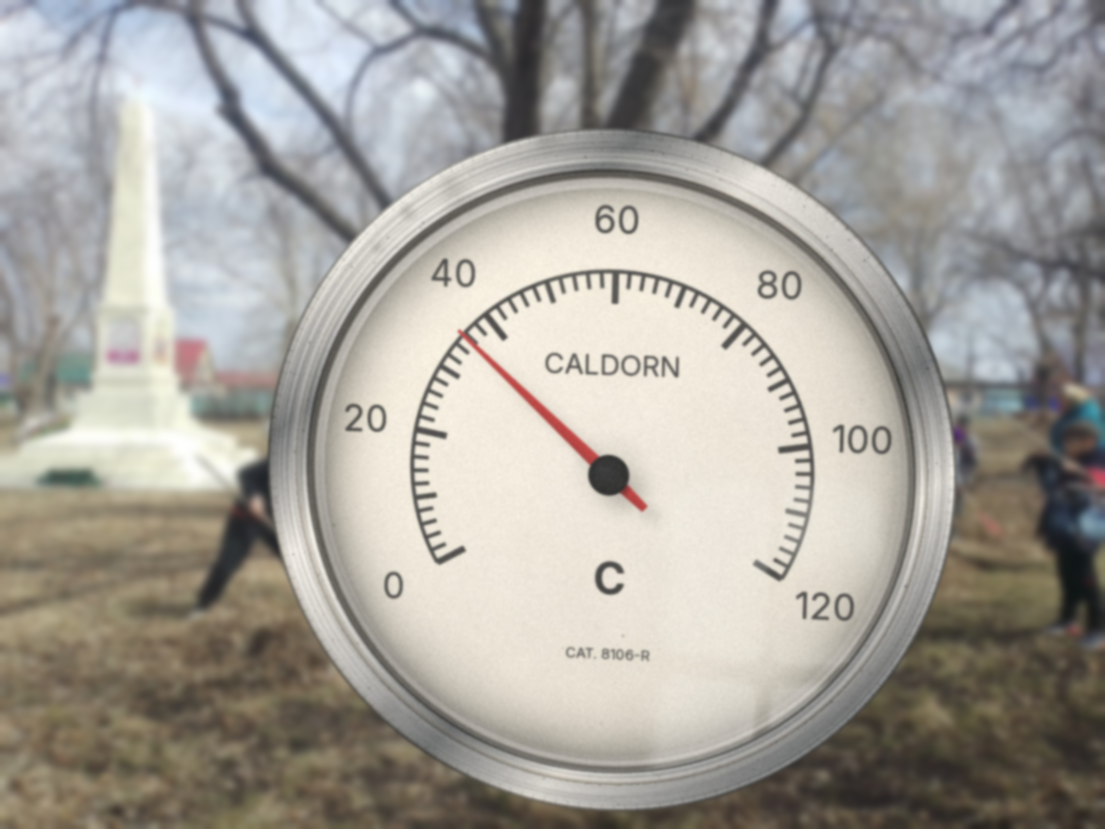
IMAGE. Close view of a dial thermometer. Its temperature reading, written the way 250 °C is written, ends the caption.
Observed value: 36 °C
